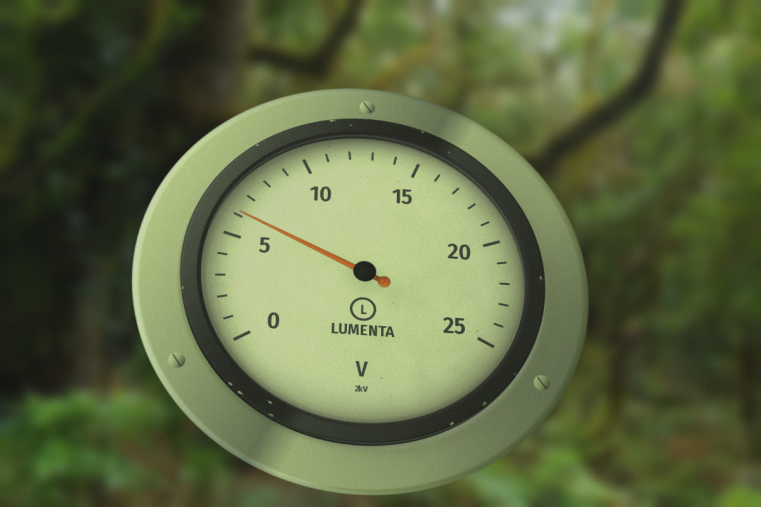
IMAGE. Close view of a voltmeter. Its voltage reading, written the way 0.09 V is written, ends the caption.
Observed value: 6 V
